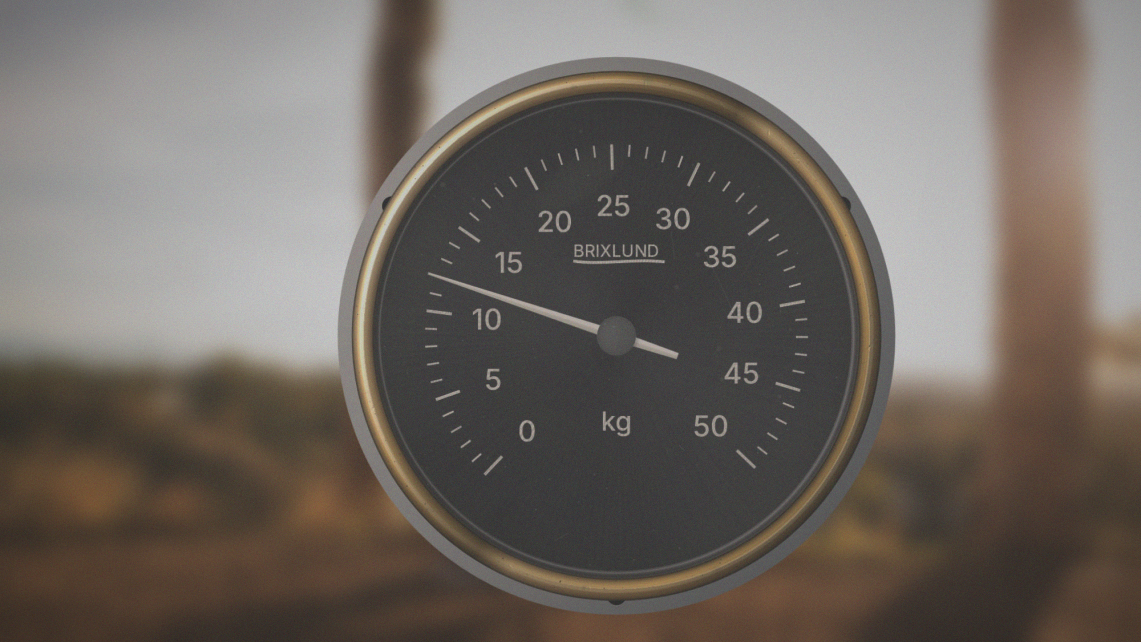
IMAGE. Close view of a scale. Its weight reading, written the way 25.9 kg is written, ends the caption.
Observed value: 12 kg
